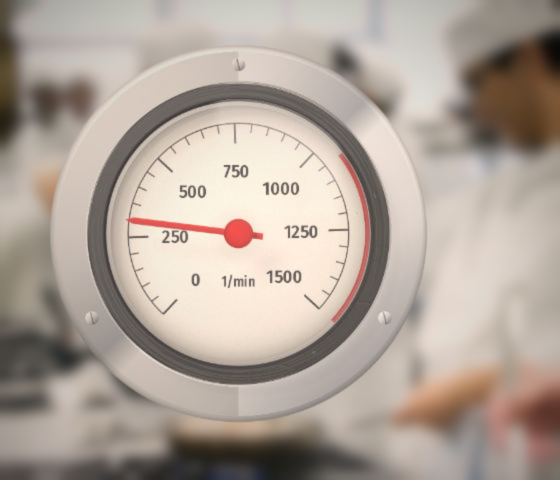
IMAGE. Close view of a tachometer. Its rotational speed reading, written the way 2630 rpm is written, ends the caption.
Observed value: 300 rpm
